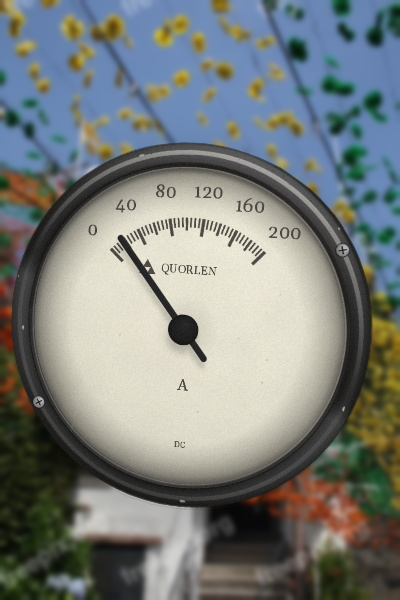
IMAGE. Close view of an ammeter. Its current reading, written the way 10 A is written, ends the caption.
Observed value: 20 A
